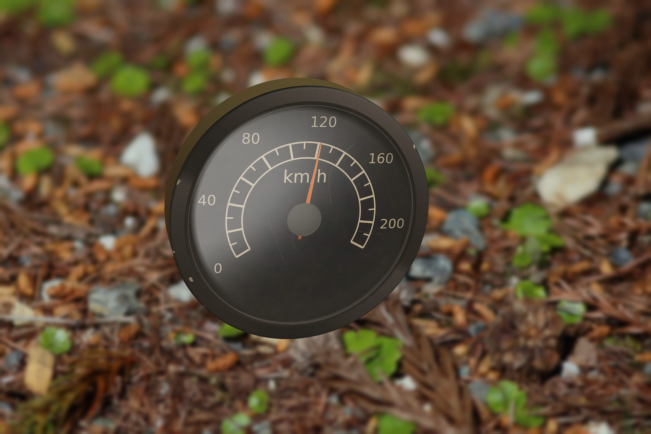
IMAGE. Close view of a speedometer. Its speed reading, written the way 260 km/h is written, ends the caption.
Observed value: 120 km/h
